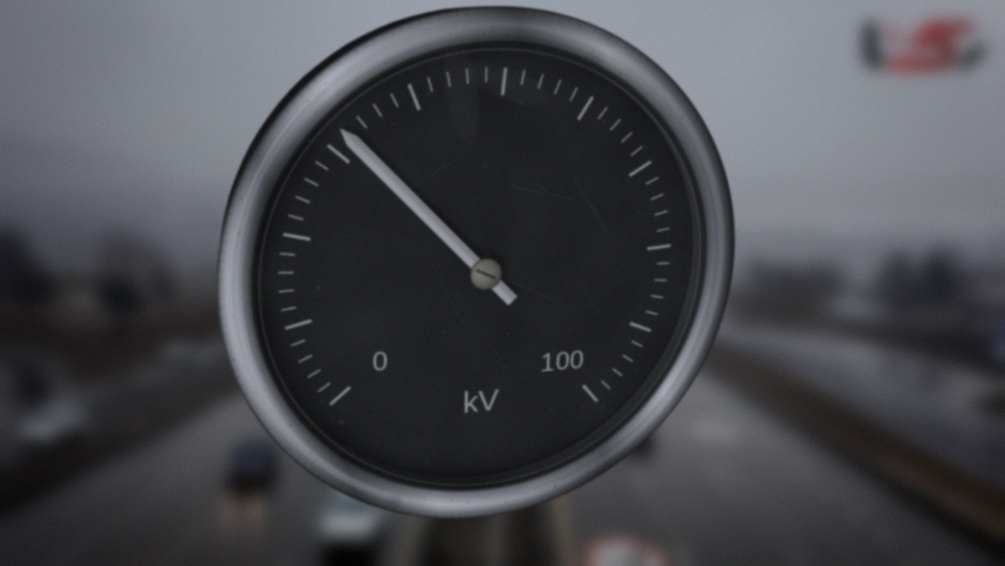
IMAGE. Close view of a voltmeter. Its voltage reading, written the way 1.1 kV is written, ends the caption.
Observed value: 32 kV
